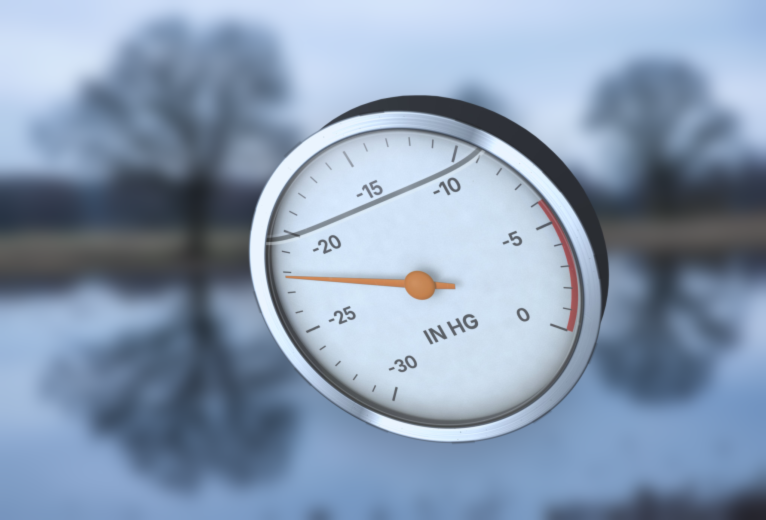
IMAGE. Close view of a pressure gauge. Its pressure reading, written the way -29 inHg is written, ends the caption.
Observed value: -22 inHg
